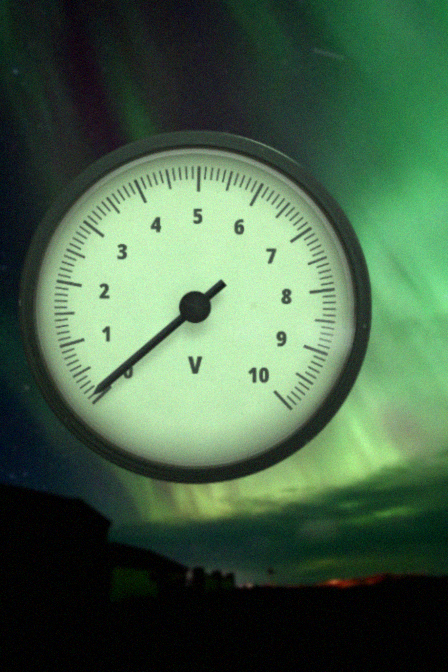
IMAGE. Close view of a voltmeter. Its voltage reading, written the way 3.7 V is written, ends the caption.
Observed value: 0.1 V
